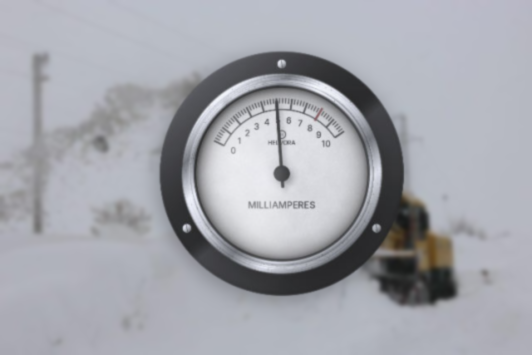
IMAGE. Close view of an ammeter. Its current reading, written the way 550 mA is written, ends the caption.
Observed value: 5 mA
